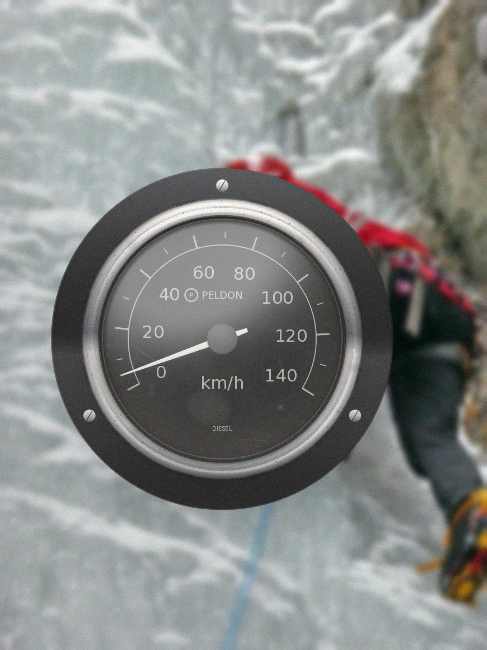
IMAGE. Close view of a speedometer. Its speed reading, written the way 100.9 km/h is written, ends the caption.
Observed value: 5 km/h
